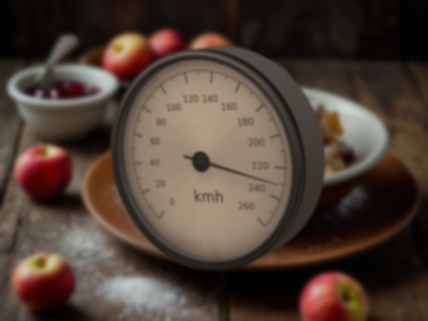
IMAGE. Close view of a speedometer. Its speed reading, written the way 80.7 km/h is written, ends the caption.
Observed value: 230 km/h
